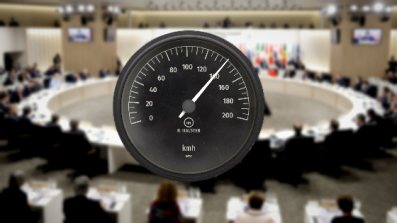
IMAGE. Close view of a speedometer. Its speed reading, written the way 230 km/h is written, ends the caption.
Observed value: 140 km/h
